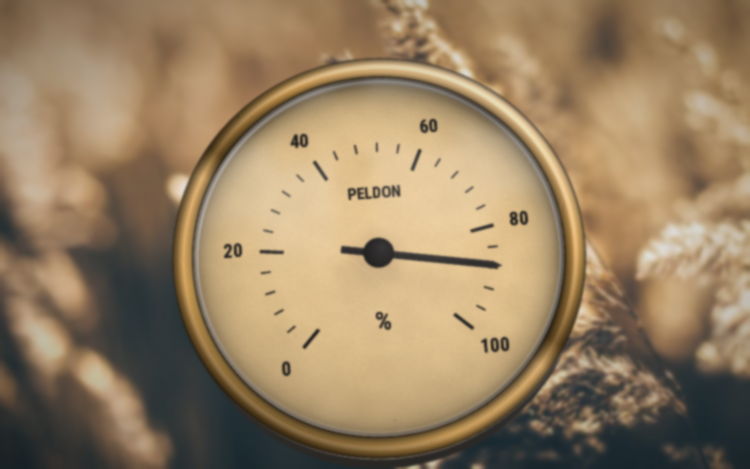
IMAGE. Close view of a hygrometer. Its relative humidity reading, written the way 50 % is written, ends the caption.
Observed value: 88 %
